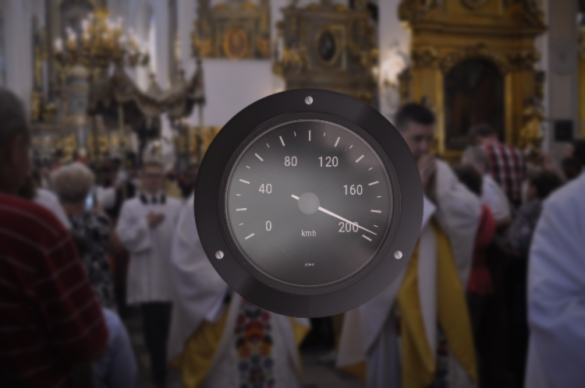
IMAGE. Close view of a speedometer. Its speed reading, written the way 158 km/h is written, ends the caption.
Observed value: 195 km/h
